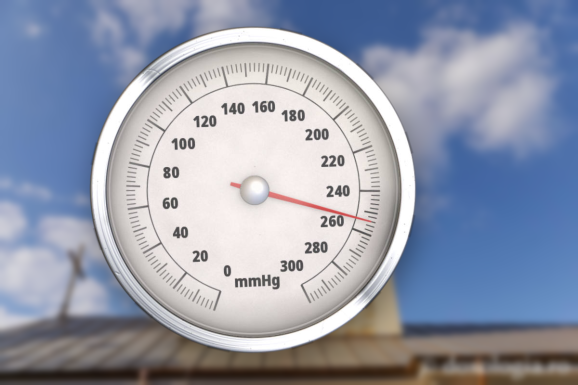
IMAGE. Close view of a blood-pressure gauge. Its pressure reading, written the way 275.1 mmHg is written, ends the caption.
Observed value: 254 mmHg
